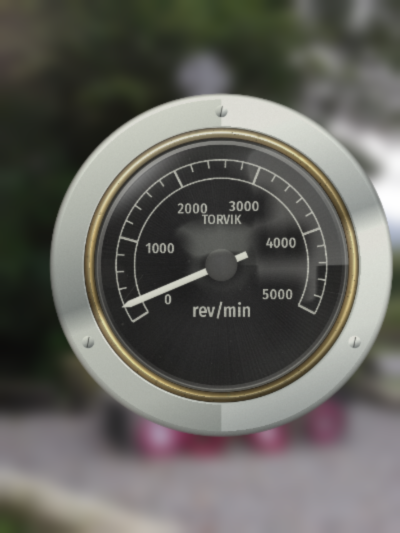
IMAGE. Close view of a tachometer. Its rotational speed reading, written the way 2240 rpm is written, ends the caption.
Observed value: 200 rpm
